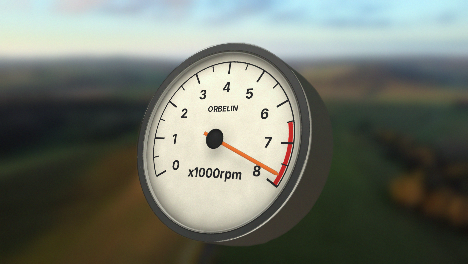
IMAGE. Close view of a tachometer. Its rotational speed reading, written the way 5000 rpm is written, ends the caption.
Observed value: 7750 rpm
